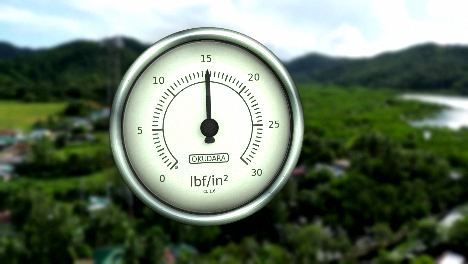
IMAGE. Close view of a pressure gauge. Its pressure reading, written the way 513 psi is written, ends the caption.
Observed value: 15 psi
